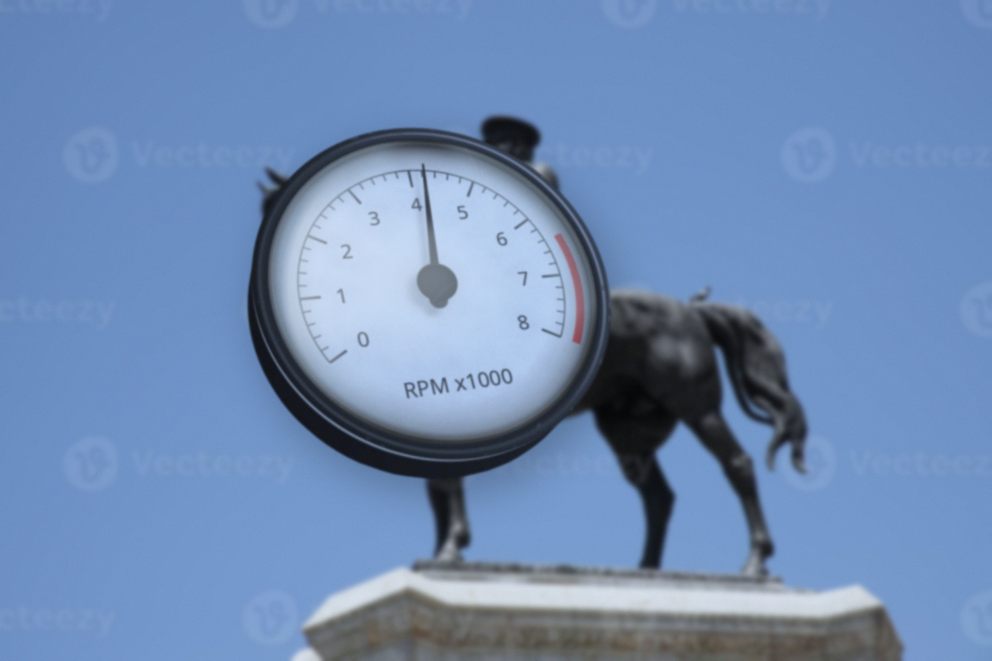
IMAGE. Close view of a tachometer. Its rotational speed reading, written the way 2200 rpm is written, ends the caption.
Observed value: 4200 rpm
